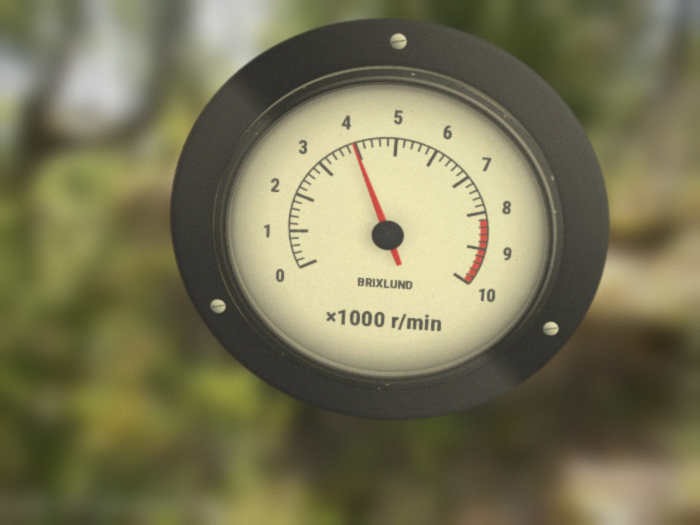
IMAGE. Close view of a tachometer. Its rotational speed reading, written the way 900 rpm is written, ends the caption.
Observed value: 4000 rpm
